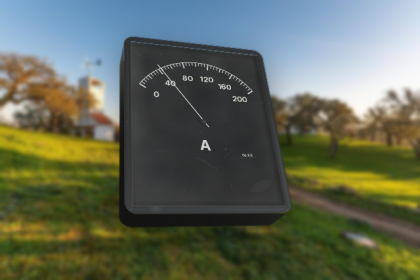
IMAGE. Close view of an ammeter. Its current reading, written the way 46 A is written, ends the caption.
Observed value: 40 A
